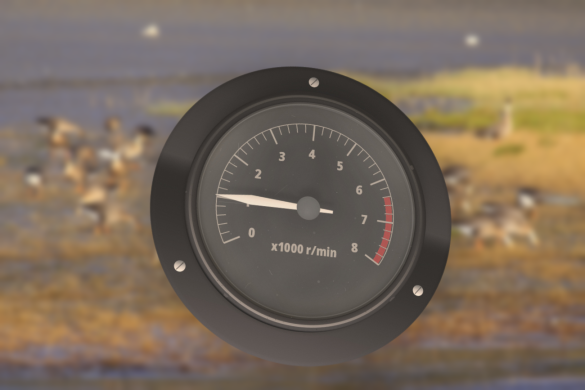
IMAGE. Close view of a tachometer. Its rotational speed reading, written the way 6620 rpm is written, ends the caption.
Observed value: 1000 rpm
